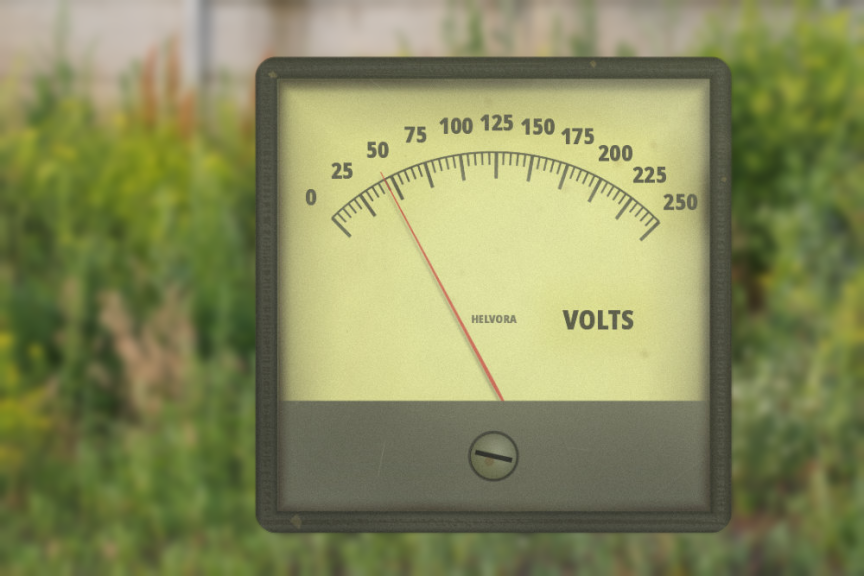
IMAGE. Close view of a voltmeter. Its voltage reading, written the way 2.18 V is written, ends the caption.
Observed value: 45 V
